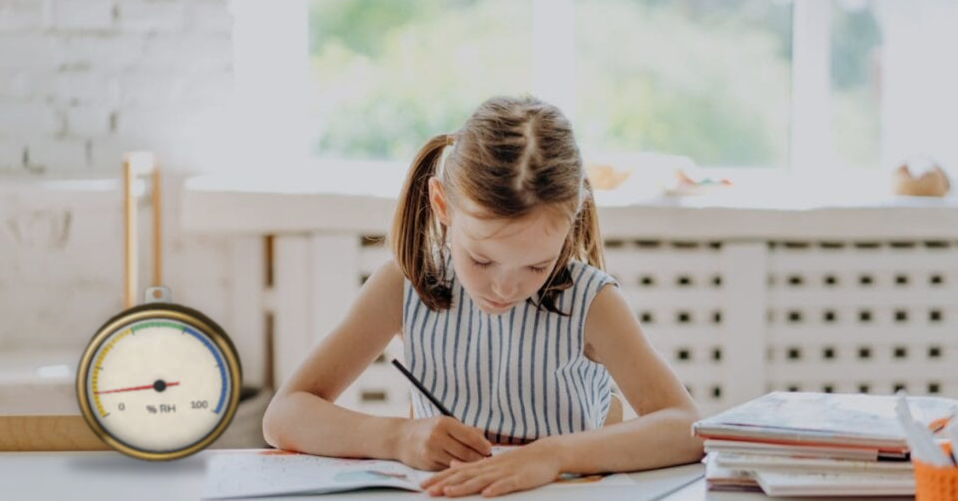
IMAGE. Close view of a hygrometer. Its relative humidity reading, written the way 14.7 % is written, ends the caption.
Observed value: 10 %
